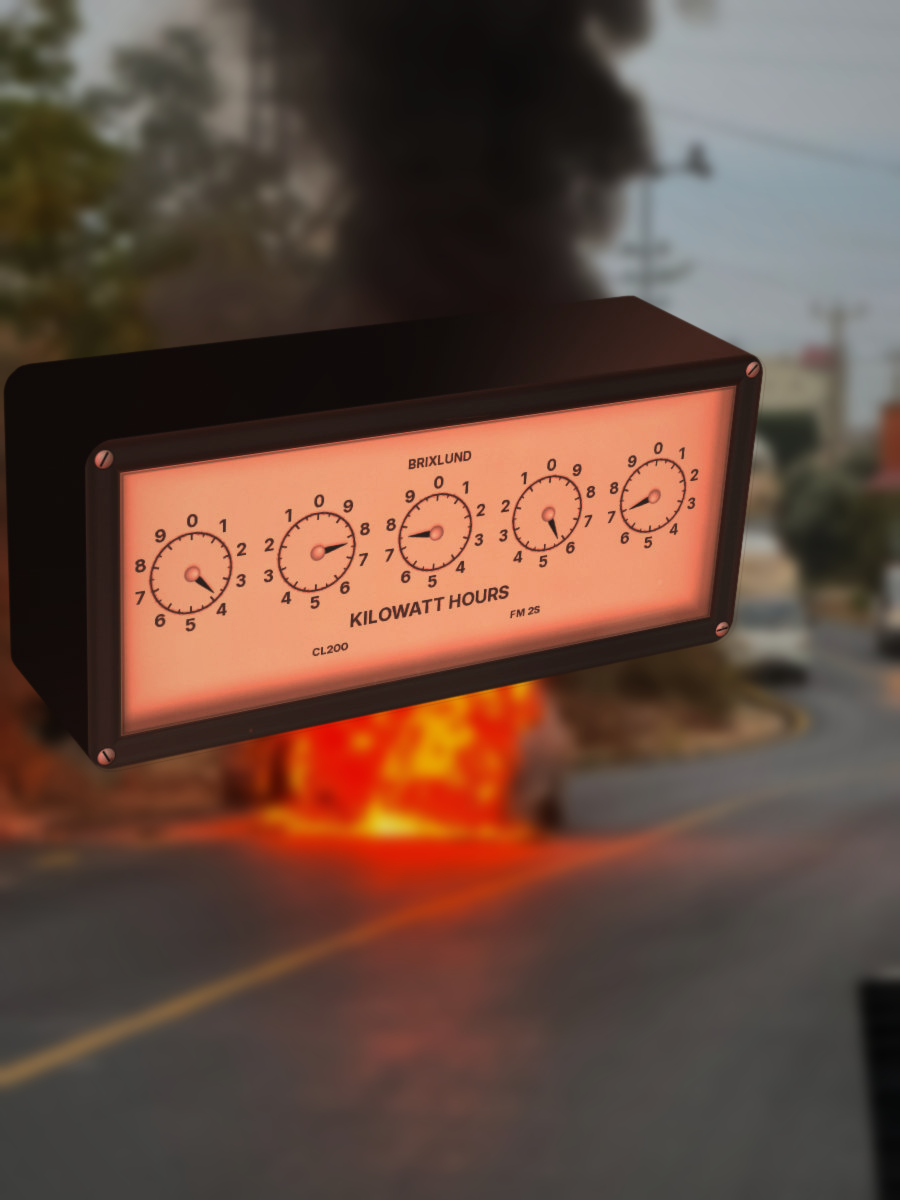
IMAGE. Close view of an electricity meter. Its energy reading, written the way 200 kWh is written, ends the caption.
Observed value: 37757 kWh
